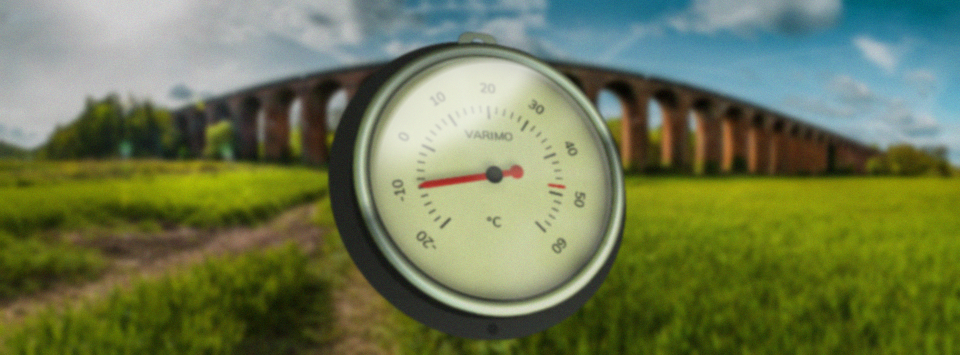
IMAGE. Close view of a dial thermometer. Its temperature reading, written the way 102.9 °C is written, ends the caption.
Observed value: -10 °C
